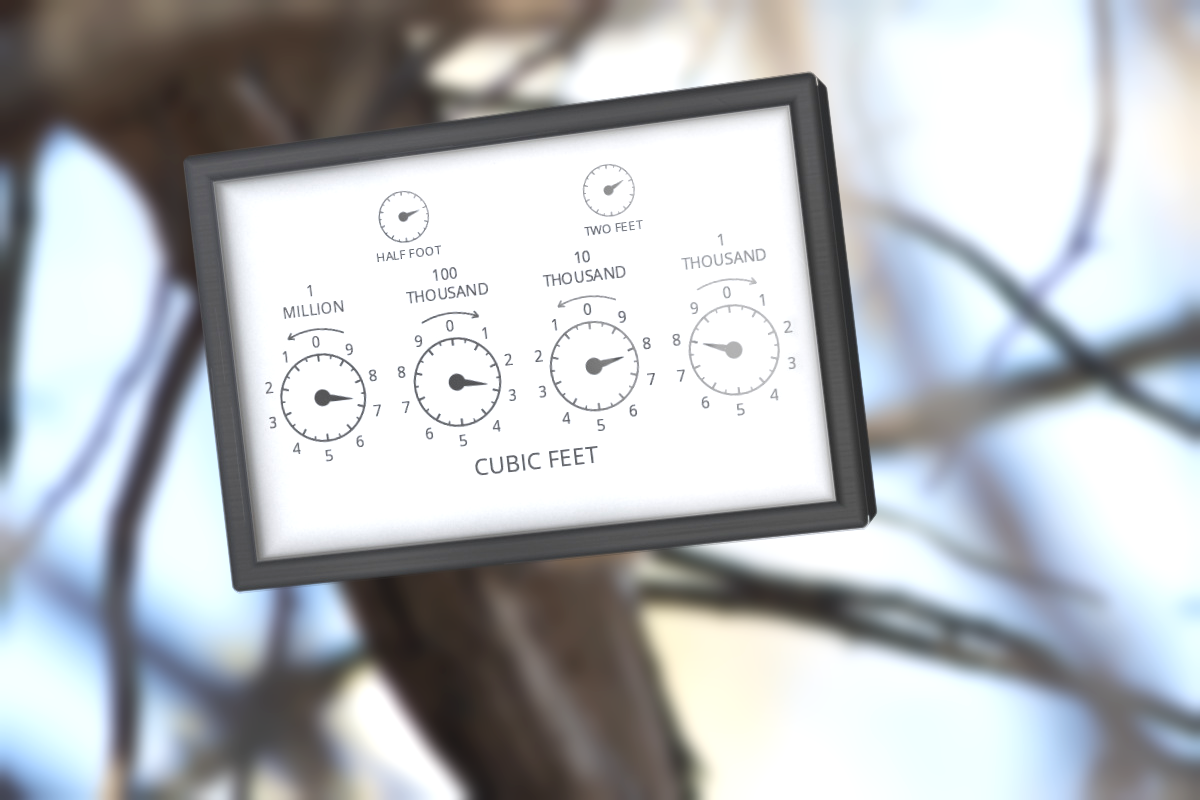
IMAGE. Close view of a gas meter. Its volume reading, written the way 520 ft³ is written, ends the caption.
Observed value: 727800 ft³
